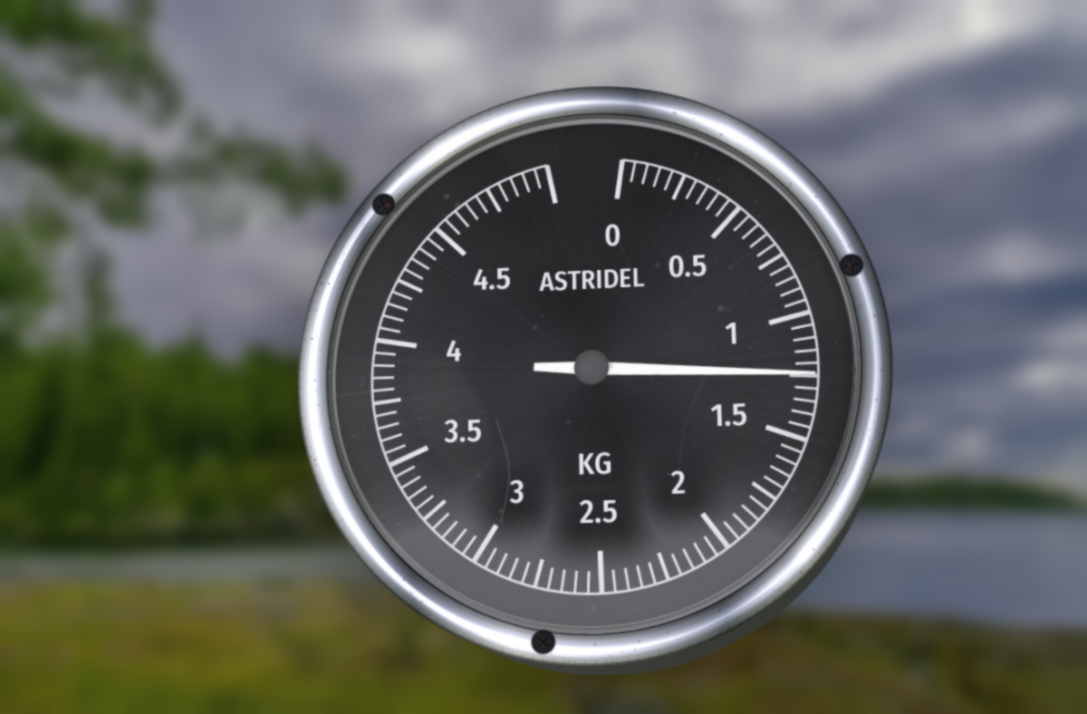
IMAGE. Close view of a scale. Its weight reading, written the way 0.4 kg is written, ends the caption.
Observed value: 1.25 kg
